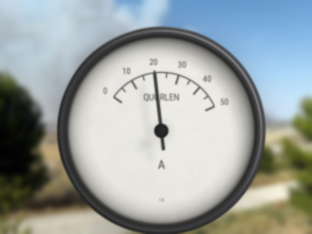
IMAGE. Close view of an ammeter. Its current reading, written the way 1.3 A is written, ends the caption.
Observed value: 20 A
